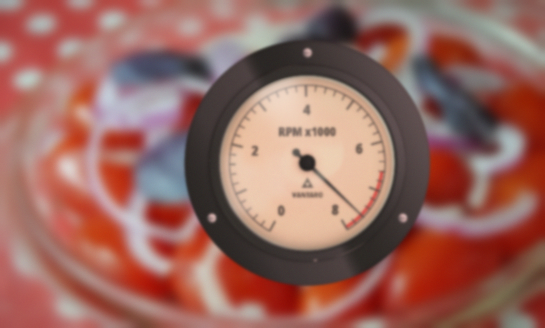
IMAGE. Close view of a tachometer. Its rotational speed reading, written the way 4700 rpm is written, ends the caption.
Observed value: 7600 rpm
